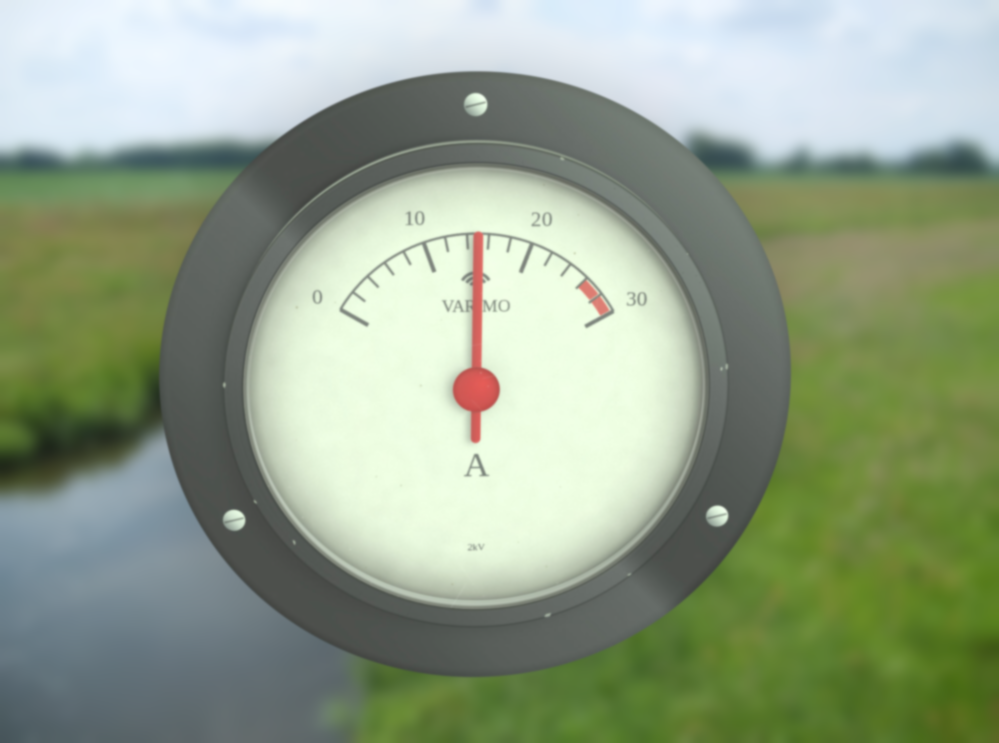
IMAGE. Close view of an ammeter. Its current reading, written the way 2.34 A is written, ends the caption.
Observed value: 15 A
